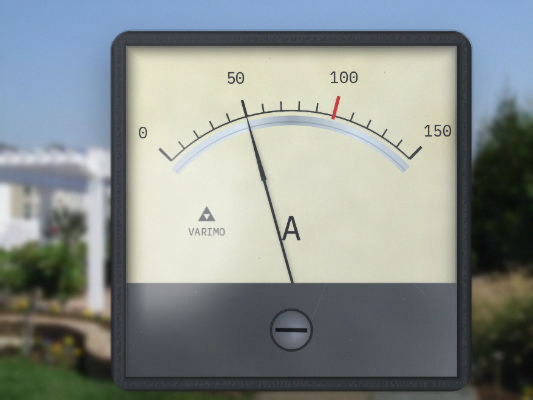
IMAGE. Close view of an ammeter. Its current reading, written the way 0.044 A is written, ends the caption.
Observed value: 50 A
